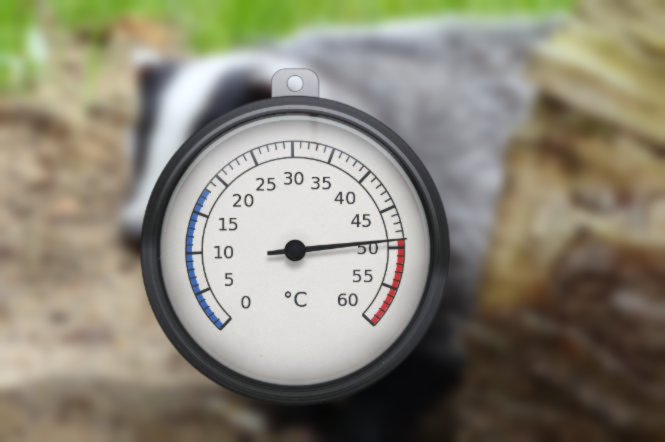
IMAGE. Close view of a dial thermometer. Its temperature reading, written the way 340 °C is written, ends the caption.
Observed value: 49 °C
